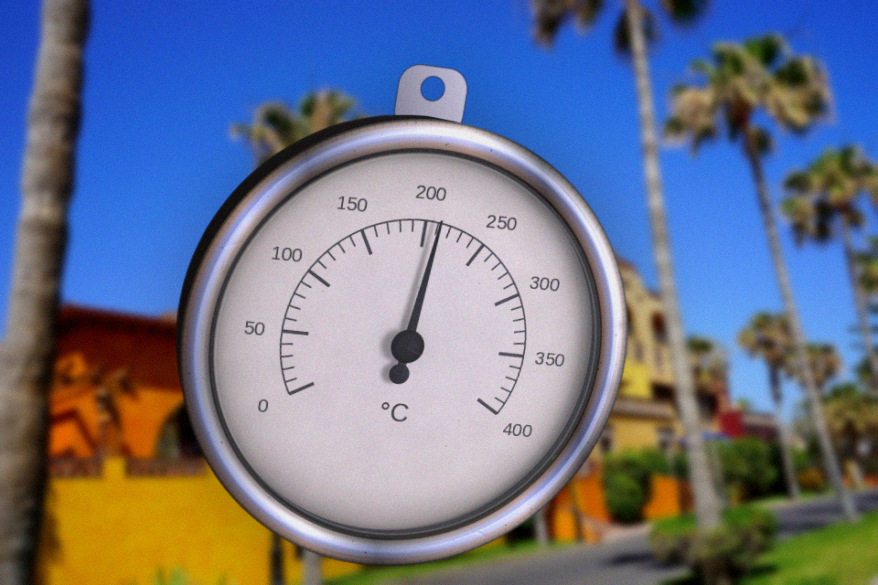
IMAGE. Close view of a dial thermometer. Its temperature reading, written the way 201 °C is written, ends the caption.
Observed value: 210 °C
